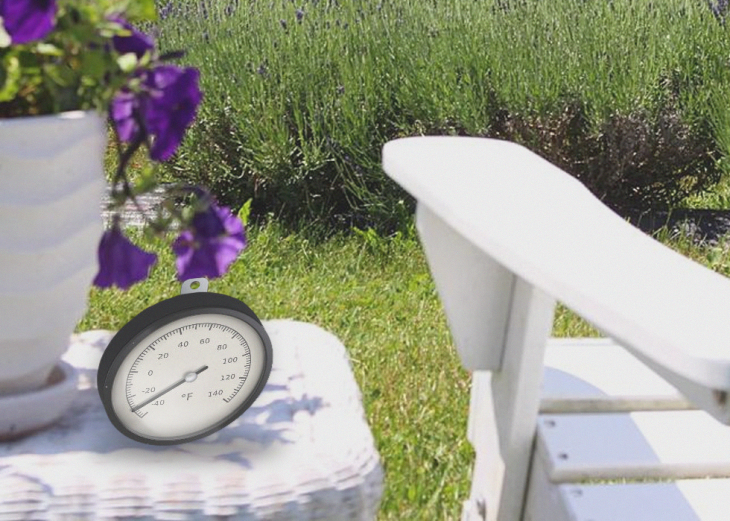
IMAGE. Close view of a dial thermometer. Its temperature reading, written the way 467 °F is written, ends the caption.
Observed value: -30 °F
